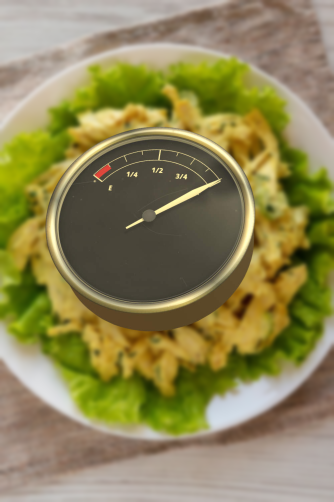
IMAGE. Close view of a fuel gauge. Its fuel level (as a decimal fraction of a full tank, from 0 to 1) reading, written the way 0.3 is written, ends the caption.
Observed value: 1
